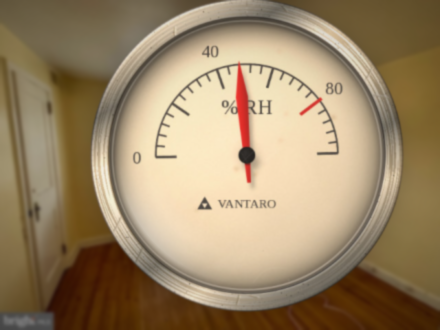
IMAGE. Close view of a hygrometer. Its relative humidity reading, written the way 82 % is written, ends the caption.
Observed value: 48 %
